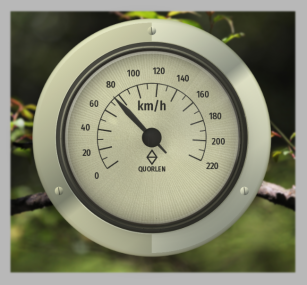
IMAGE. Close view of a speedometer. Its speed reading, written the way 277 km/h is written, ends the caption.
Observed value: 75 km/h
